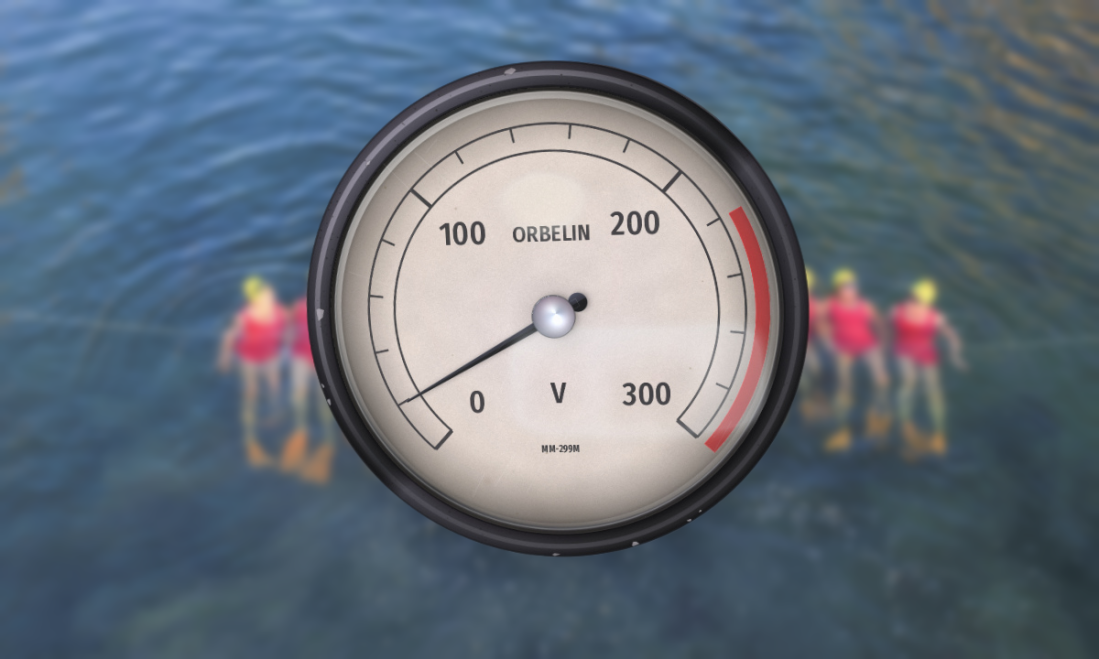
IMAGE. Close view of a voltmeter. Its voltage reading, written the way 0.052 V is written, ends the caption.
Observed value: 20 V
